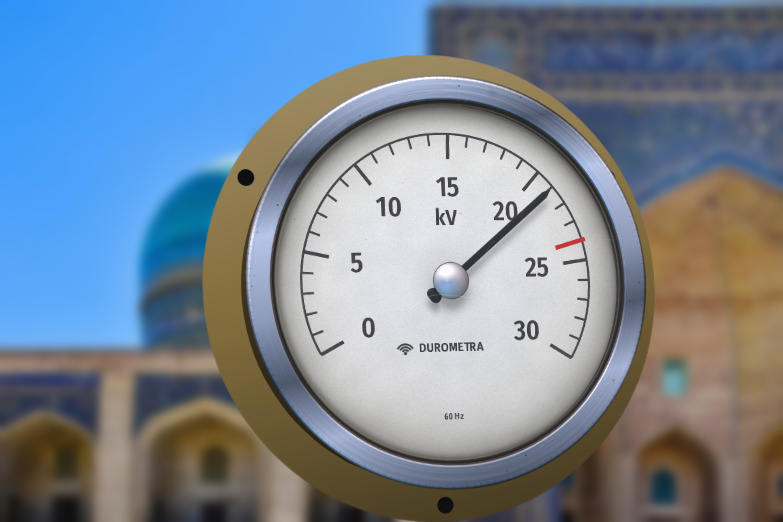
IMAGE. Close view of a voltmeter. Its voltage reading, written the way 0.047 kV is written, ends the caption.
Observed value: 21 kV
